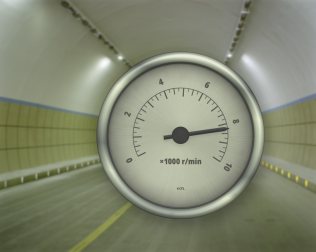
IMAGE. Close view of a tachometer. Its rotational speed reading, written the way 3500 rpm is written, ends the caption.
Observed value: 8250 rpm
